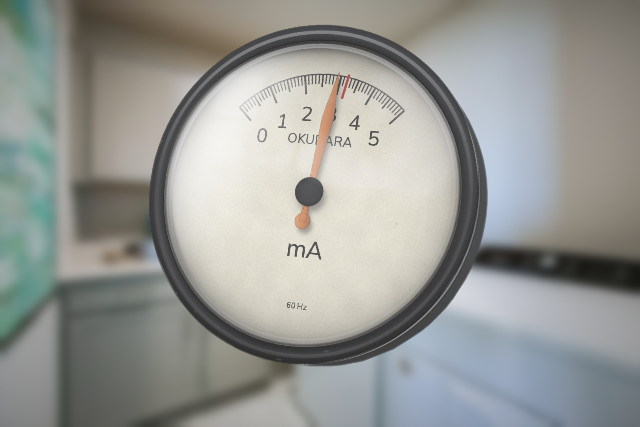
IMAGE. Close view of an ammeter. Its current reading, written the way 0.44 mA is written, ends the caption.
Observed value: 3 mA
